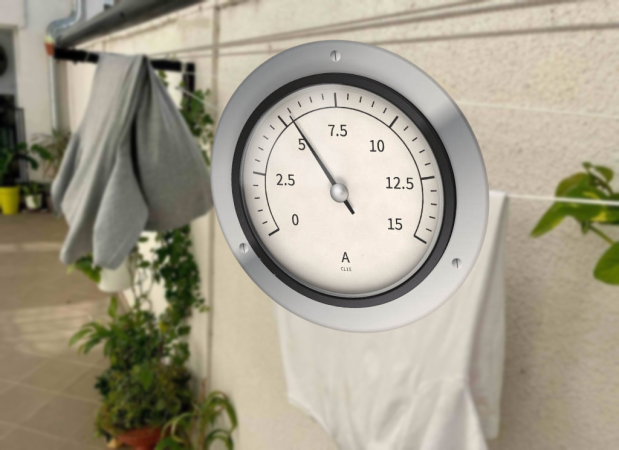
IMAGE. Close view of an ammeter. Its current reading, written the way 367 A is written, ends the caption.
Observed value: 5.5 A
